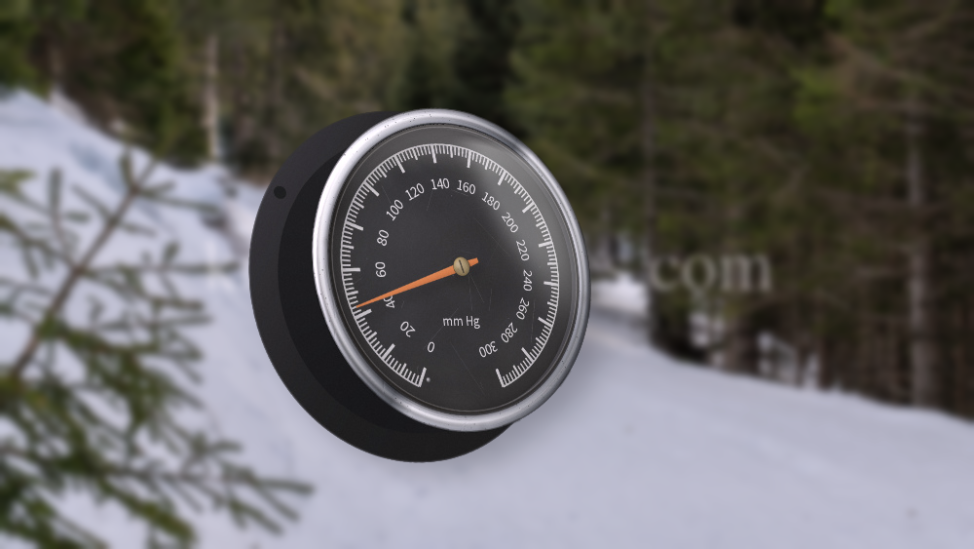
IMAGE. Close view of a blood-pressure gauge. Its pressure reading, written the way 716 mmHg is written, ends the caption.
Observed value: 44 mmHg
